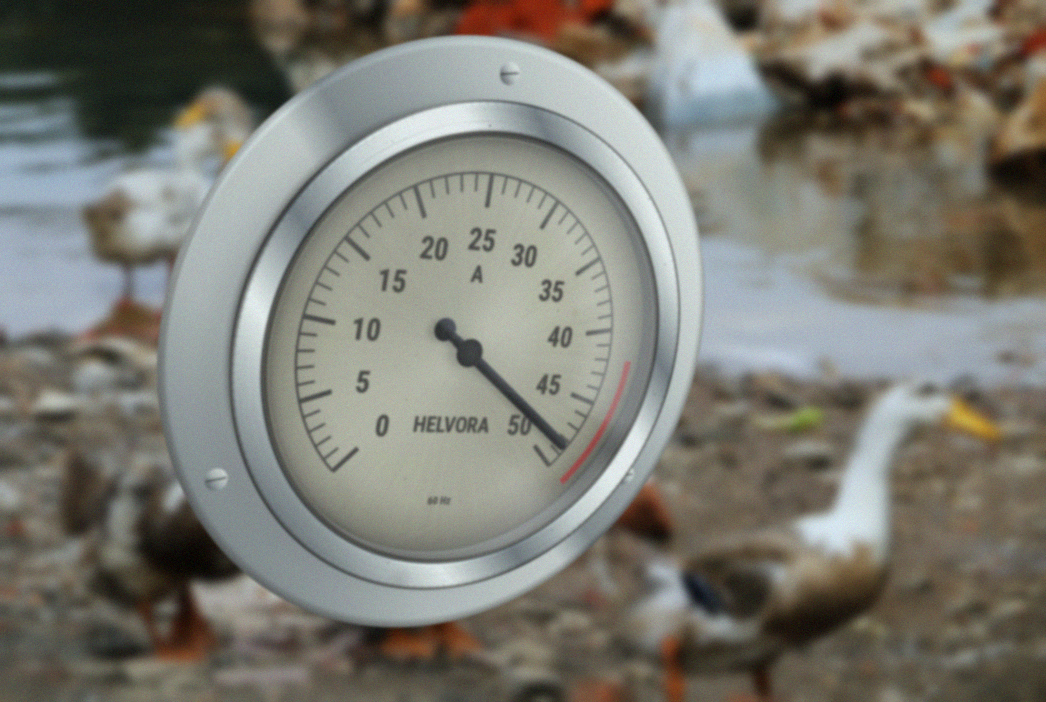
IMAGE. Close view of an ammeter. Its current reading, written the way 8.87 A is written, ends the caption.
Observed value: 48.5 A
